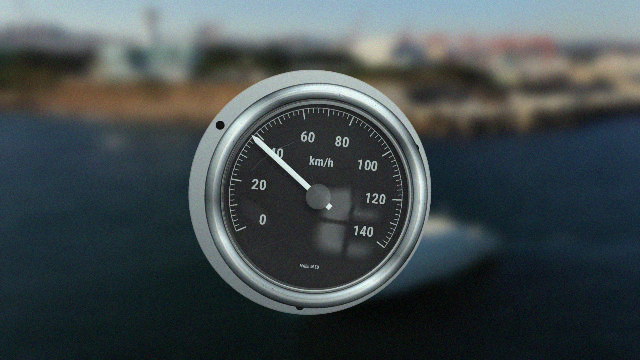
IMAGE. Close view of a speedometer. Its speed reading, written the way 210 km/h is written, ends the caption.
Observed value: 38 km/h
